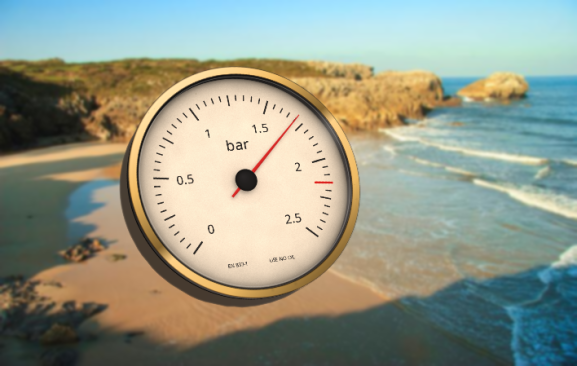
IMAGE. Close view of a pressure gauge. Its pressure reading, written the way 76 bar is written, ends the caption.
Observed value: 1.7 bar
